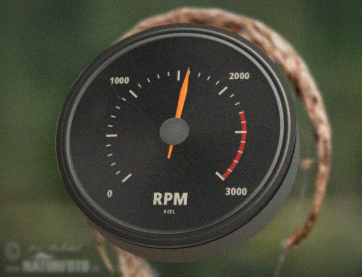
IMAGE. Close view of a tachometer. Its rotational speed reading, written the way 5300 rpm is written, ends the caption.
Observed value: 1600 rpm
